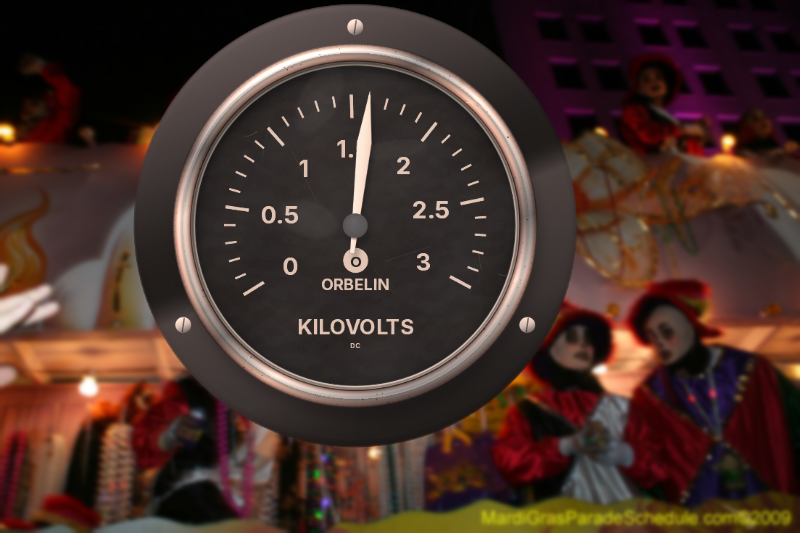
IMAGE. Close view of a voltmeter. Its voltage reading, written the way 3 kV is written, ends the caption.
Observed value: 1.6 kV
